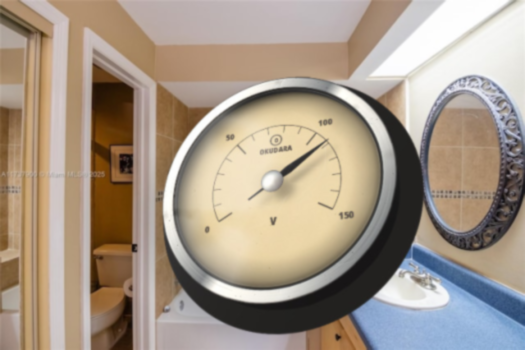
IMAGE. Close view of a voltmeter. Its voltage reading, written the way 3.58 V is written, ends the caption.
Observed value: 110 V
